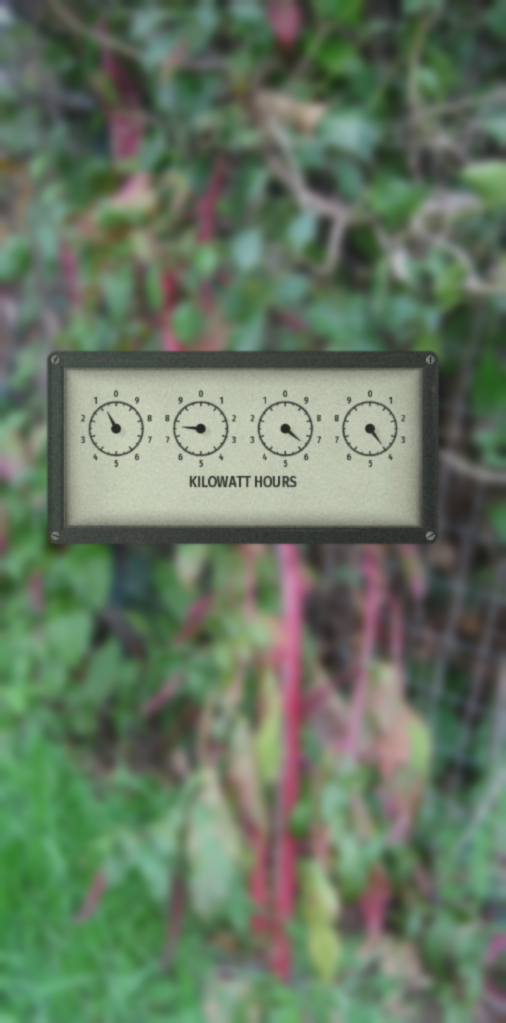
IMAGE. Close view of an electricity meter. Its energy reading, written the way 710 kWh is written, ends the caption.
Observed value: 764 kWh
